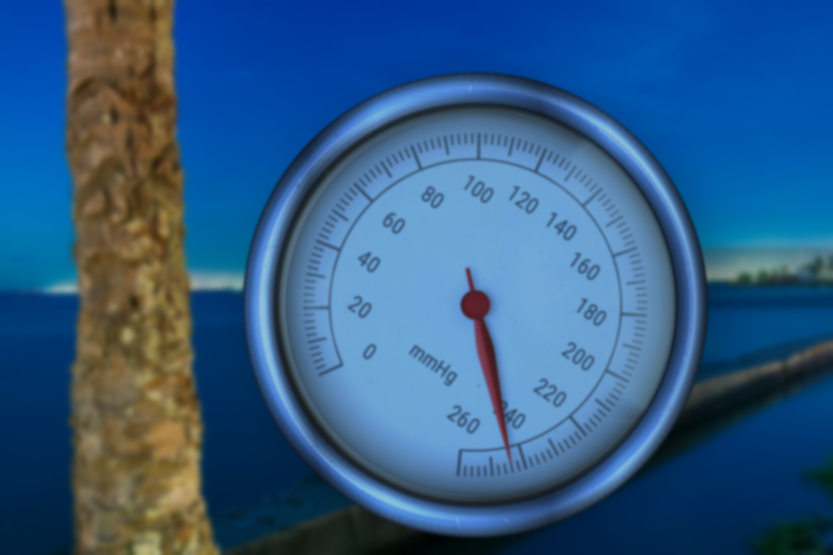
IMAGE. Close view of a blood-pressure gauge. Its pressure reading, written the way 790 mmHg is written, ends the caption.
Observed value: 244 mmHg
